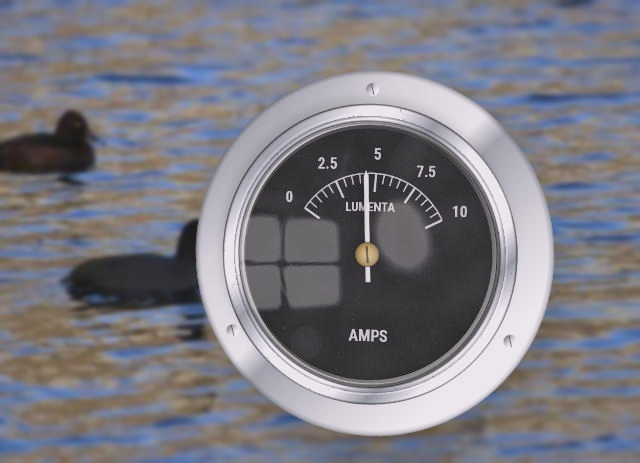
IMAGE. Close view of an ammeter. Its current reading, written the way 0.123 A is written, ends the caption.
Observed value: 4.5 A
